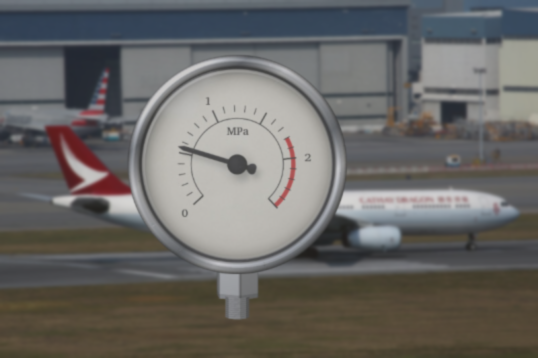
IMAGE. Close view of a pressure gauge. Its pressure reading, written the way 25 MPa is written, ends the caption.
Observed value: 0.55 MPa
